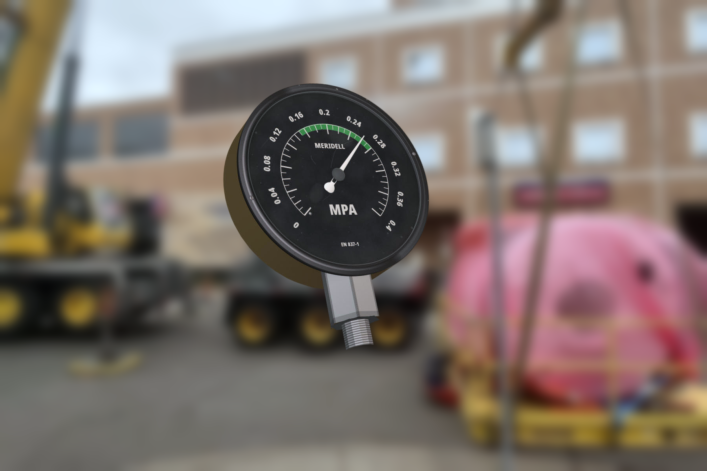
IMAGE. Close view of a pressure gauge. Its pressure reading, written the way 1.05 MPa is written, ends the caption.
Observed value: 0.26 MPa
